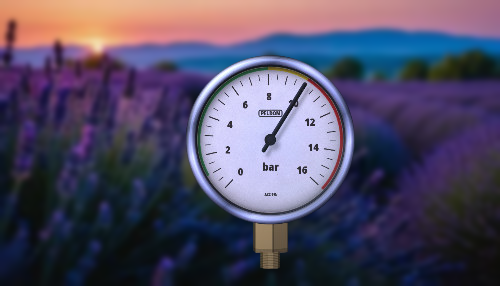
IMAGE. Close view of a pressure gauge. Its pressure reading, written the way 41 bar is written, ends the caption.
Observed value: 10 bar
